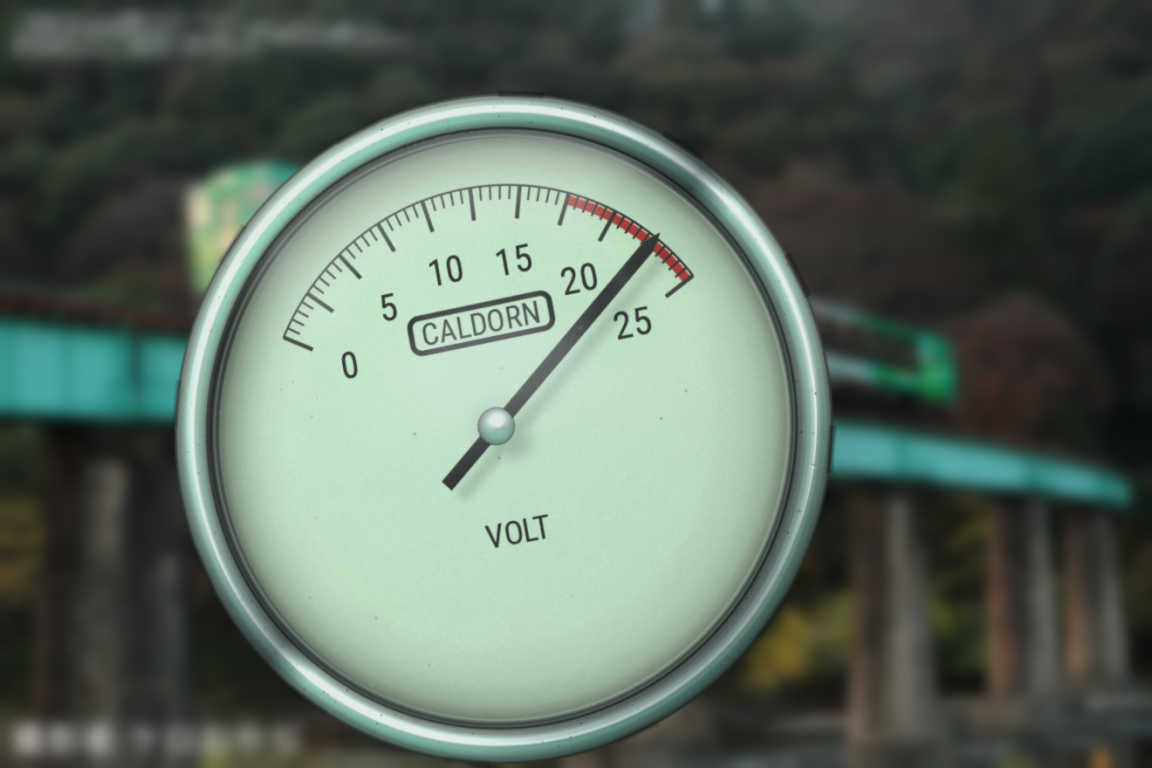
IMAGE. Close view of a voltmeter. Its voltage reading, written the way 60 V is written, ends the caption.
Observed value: 22.5 V
